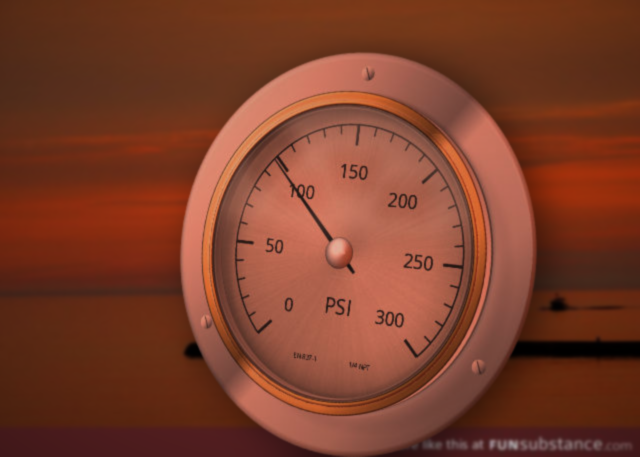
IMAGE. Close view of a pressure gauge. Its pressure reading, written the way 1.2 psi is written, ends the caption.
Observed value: 100 psi
